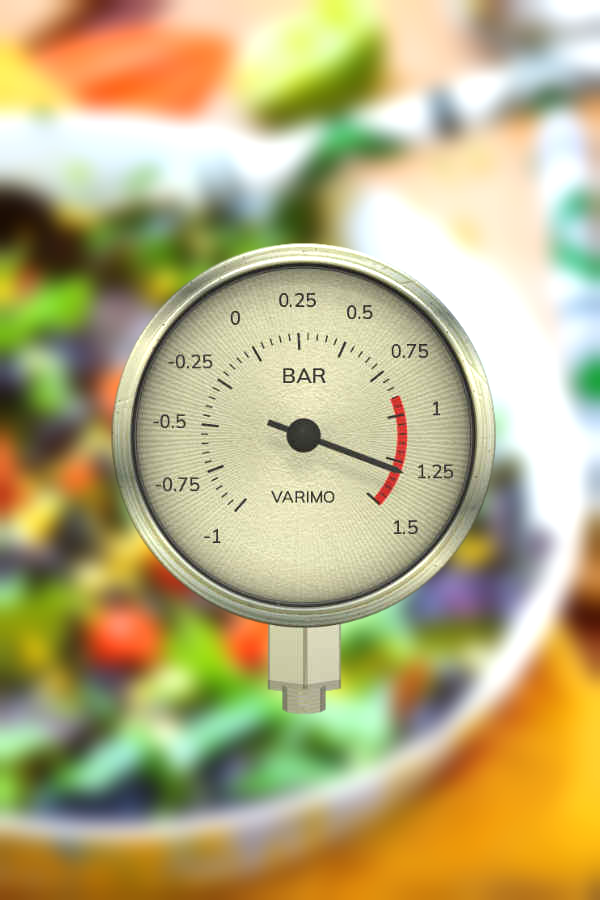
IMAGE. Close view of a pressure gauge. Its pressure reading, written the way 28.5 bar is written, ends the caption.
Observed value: 1.3 bar
